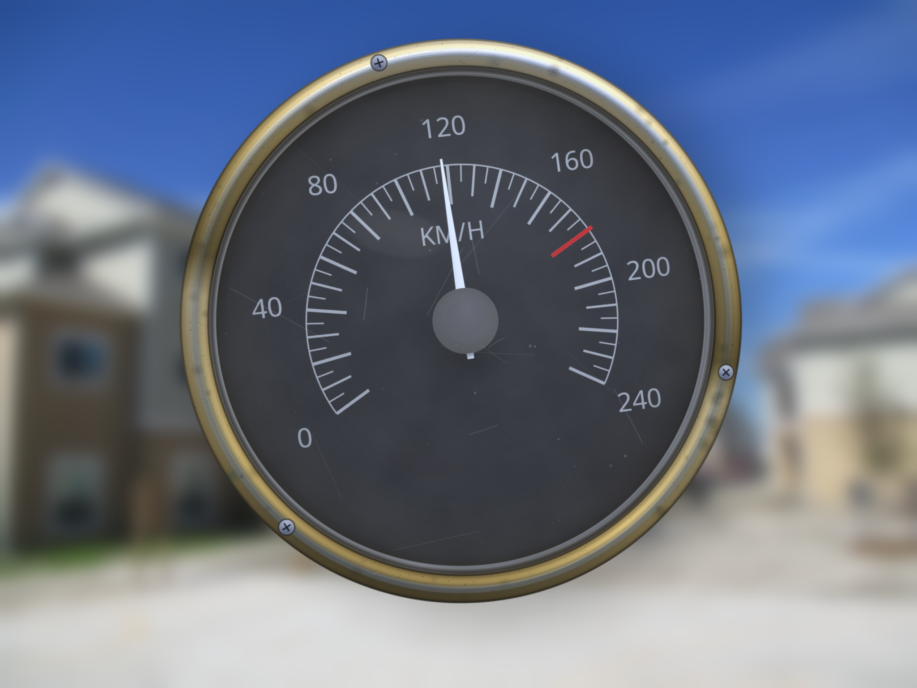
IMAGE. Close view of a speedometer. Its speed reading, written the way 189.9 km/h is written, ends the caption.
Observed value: 117.5 km/h
